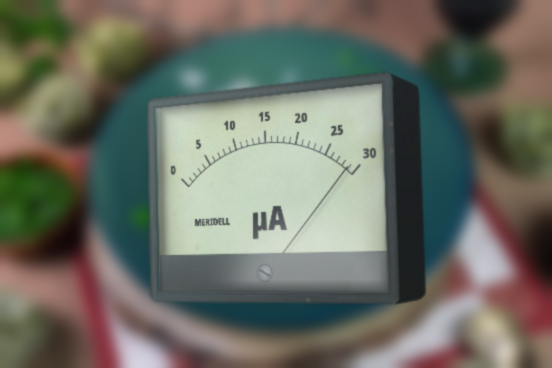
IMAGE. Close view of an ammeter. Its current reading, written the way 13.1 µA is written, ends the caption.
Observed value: 29 µA
